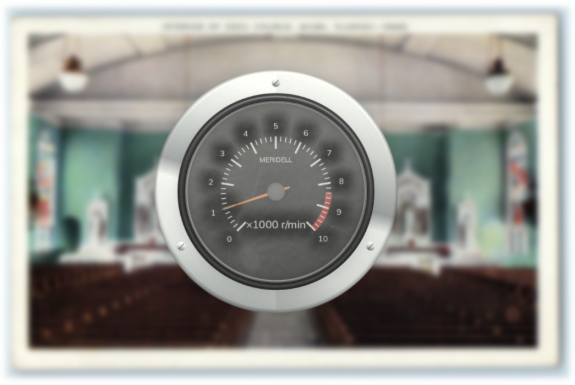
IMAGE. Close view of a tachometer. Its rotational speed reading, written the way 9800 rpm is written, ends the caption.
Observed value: 1000 rpm
